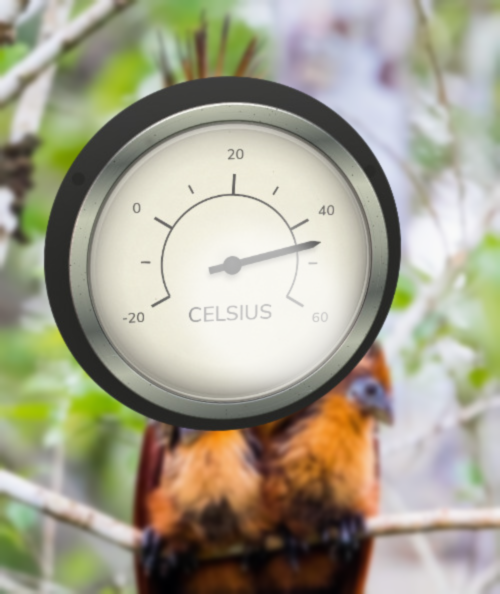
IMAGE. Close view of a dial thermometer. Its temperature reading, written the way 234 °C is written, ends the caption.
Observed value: 45 °C
